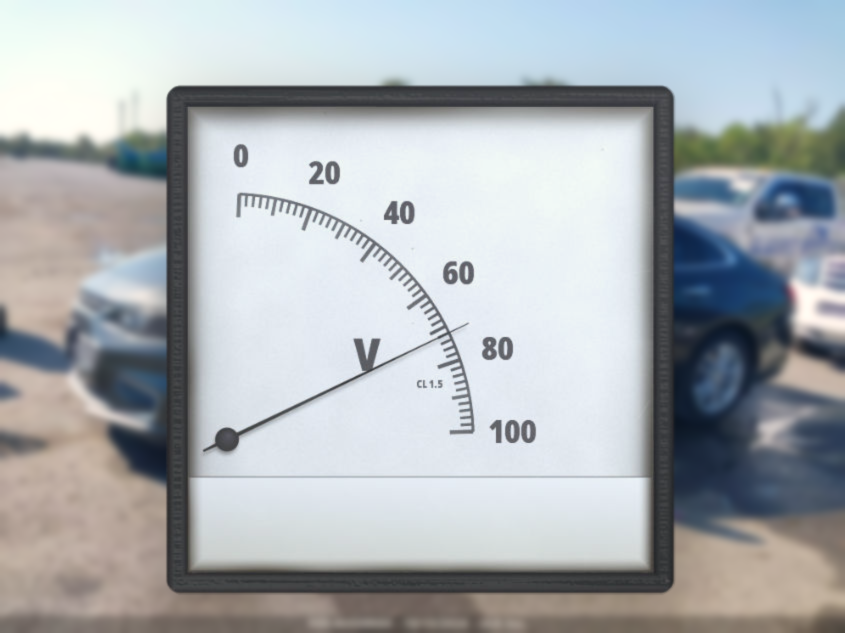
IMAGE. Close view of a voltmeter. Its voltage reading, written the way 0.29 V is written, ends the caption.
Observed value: 72 V
